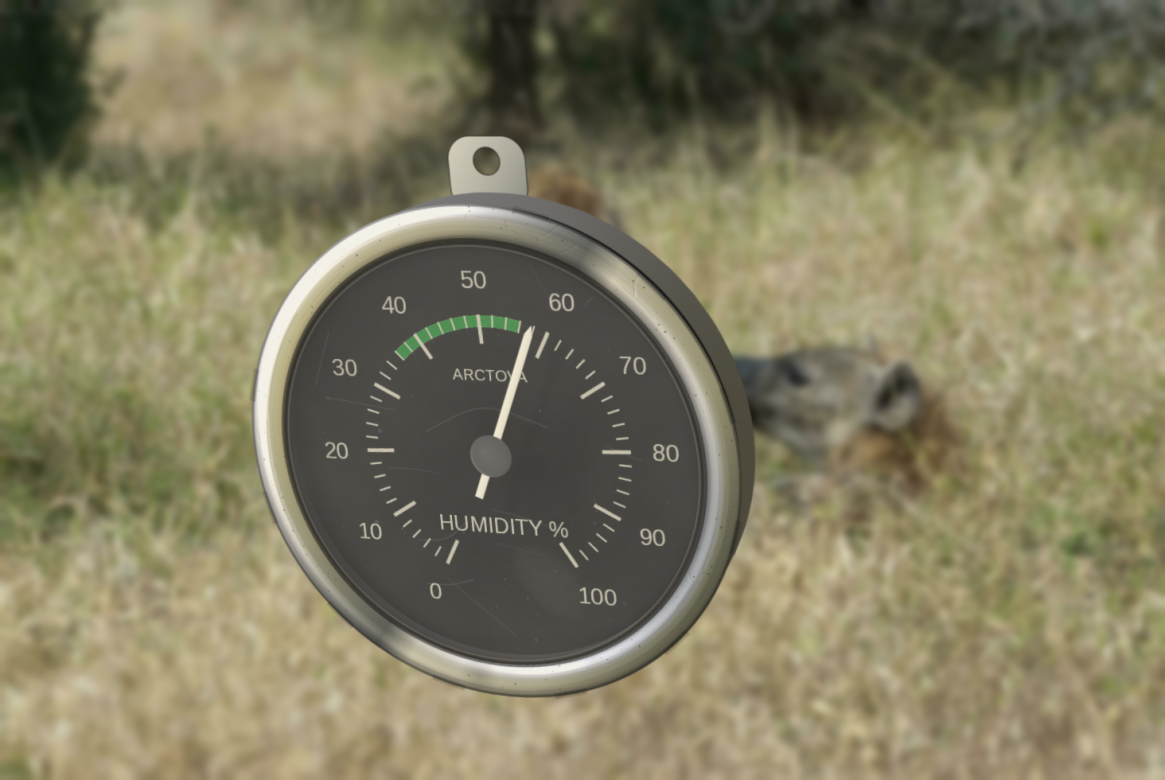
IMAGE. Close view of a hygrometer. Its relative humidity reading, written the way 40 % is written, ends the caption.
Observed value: 58 %
